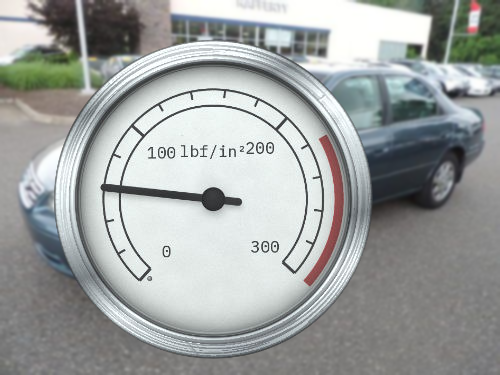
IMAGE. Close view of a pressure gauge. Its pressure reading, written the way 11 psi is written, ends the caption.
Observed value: 60 psi
